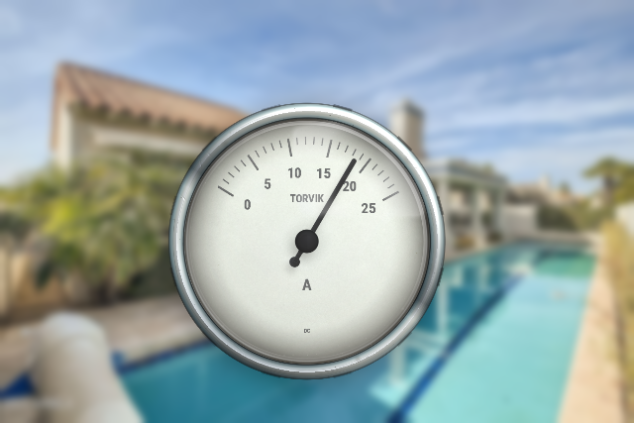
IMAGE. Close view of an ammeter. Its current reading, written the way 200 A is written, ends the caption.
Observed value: 18.5 A
